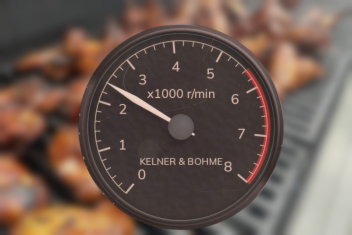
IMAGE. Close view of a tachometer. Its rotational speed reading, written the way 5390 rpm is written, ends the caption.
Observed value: 2400 rpm
